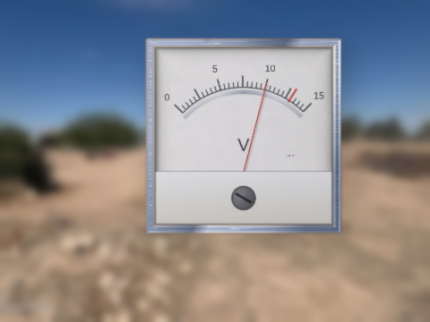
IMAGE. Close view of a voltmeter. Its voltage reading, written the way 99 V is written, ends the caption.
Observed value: 10 V
